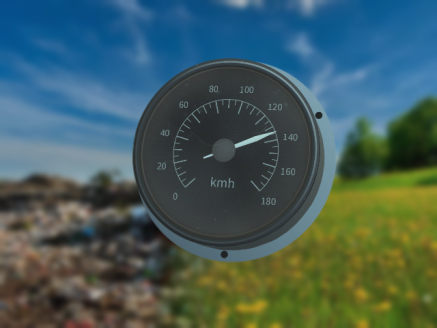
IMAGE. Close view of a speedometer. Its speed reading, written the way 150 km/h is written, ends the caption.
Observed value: 135 km/h
